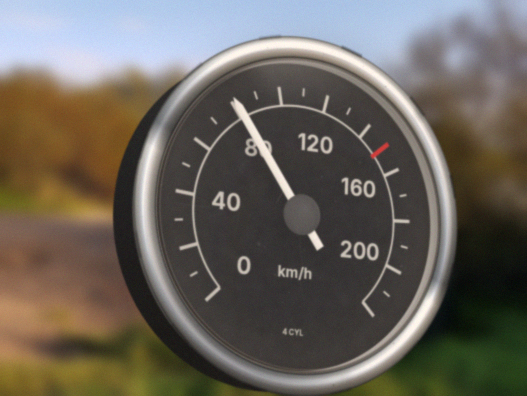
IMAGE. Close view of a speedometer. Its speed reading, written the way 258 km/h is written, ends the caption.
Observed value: 80 km/h
